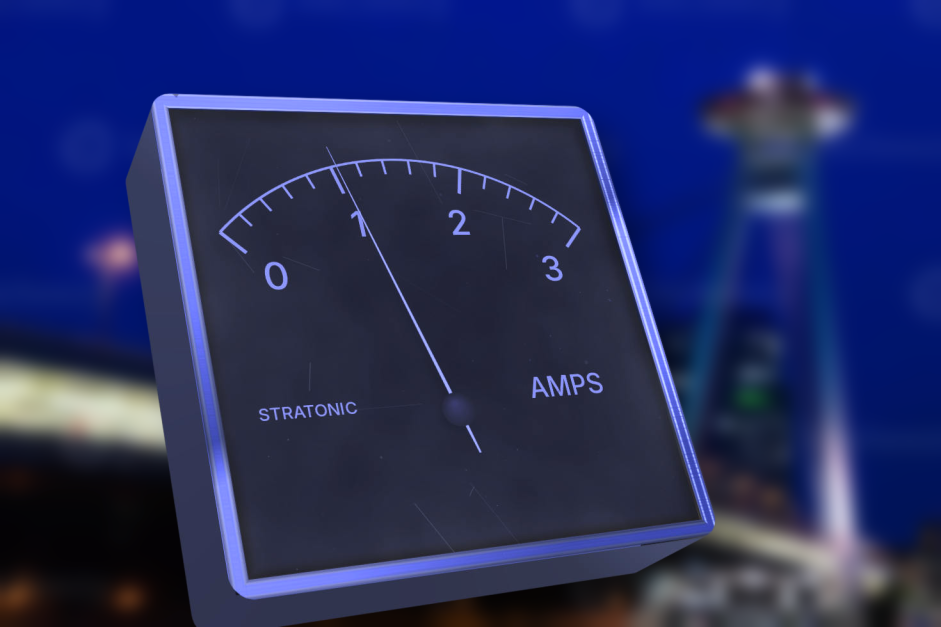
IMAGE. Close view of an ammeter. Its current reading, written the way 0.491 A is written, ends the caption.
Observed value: 1 A
